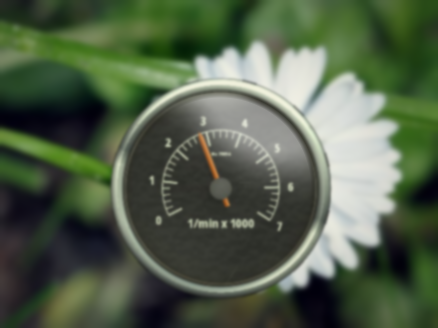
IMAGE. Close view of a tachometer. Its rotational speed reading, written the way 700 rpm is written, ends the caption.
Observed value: 2800 rpm
